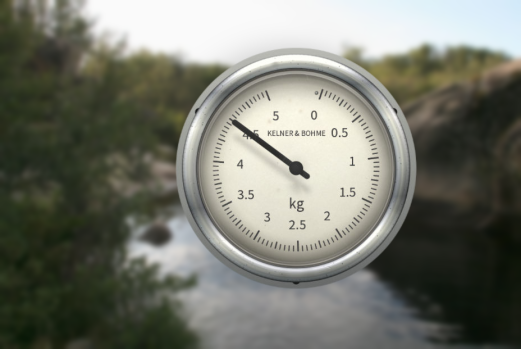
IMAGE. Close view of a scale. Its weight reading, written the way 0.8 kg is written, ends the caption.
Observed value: 4.5 kg
